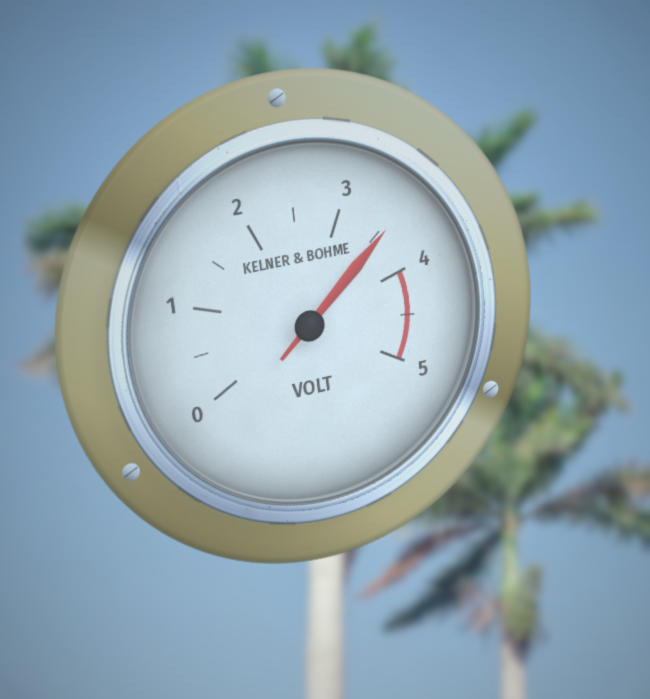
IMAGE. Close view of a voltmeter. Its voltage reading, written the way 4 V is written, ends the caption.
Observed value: 3.5 V
